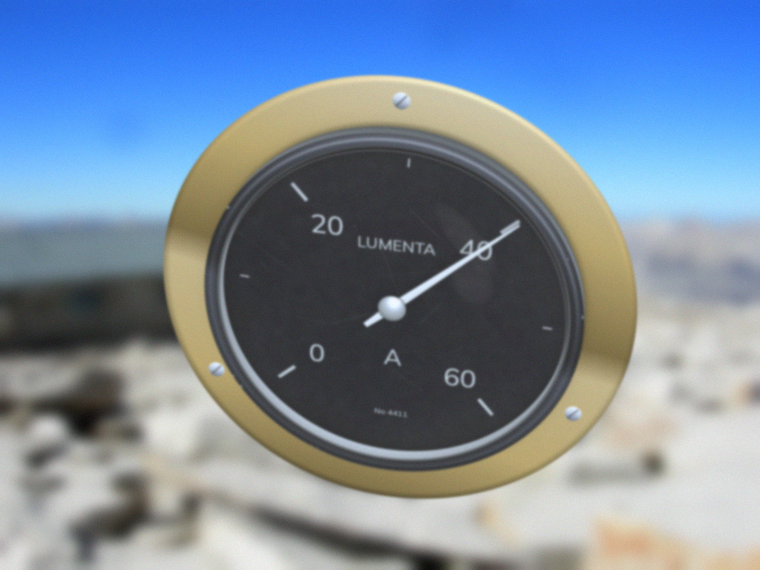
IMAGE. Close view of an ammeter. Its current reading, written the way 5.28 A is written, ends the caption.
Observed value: 40 A
